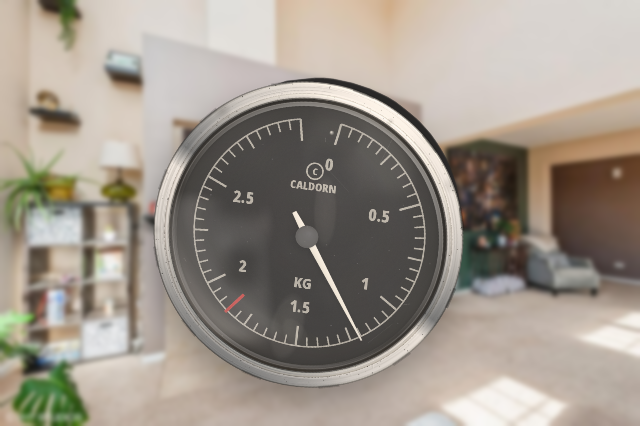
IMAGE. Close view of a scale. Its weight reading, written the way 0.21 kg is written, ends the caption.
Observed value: 1.2 kg
